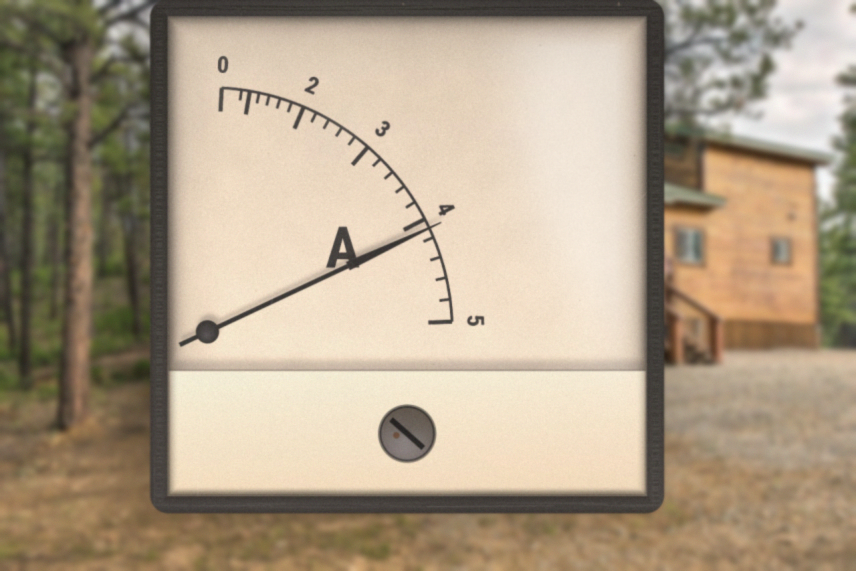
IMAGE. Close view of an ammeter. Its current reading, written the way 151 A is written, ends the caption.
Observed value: 4.1 A
